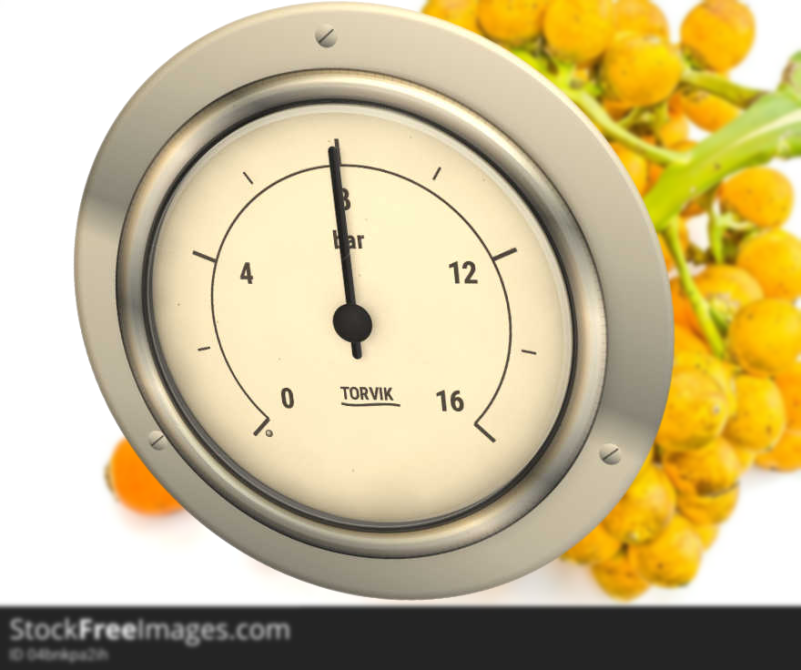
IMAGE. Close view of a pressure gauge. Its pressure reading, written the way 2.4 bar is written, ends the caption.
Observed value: 8 bar
